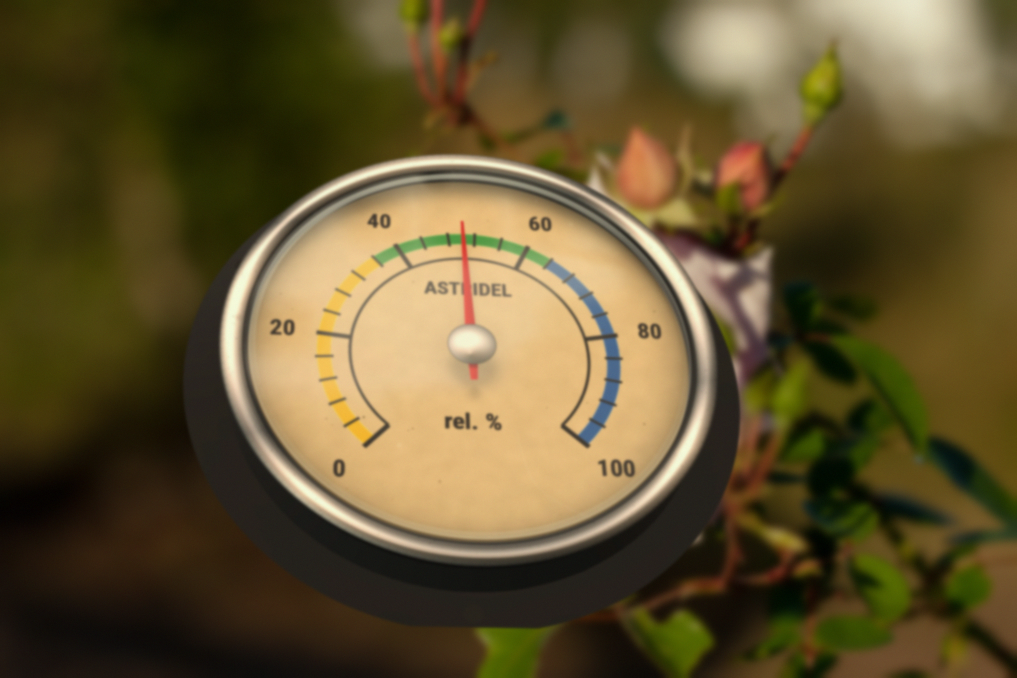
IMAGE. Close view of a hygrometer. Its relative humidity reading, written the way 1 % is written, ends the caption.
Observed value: 50 %
